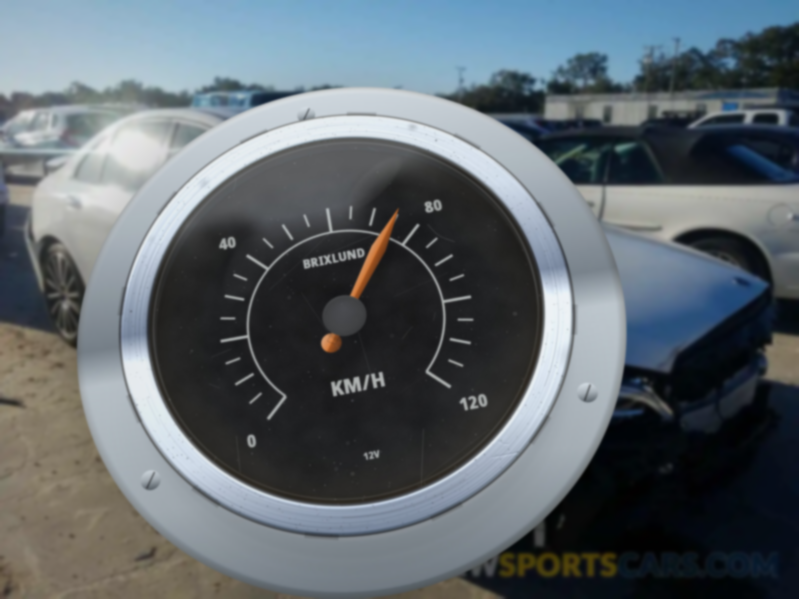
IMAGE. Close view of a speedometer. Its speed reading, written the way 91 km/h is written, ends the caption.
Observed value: 75 km/h
